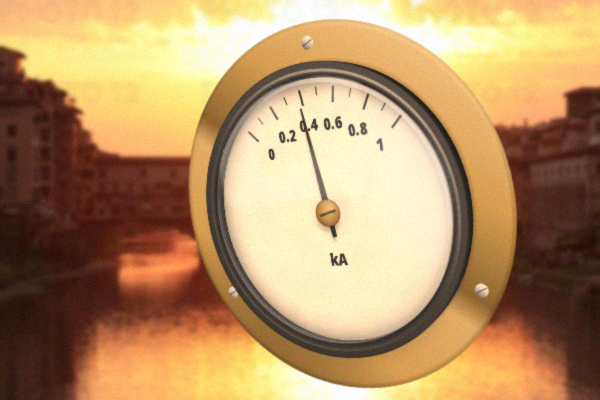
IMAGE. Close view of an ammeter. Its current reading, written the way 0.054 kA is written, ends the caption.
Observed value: 0.4 kA
